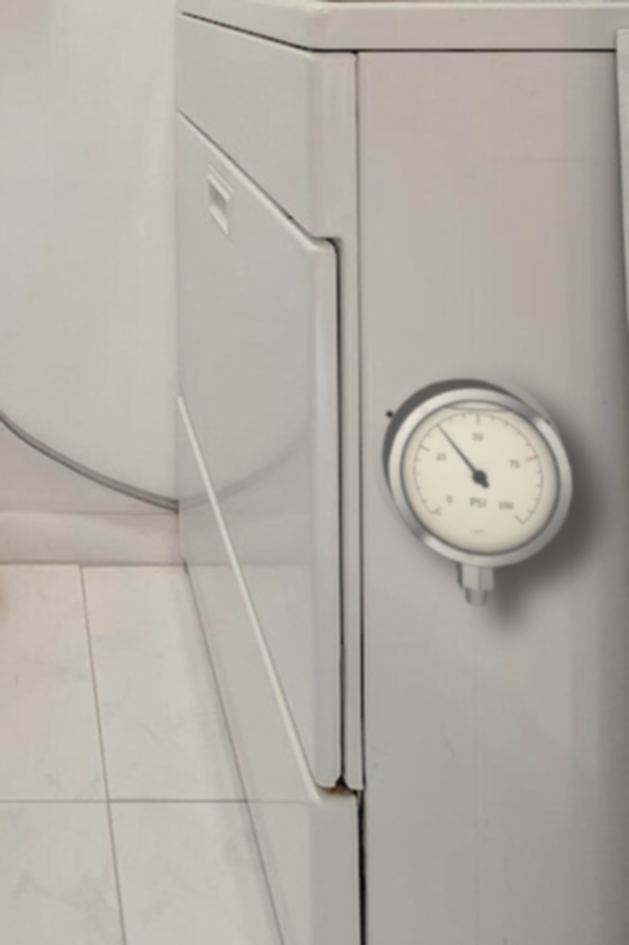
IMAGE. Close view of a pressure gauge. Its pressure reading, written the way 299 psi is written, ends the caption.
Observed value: 35 psi
